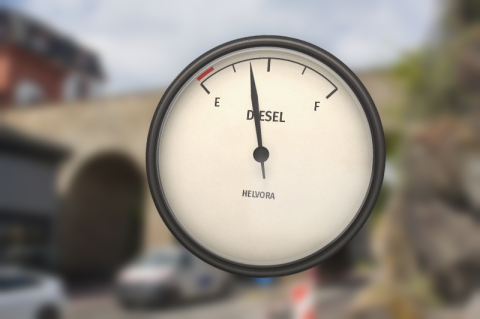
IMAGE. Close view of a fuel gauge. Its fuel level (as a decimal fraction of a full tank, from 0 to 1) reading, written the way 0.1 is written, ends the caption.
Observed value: 0.375
